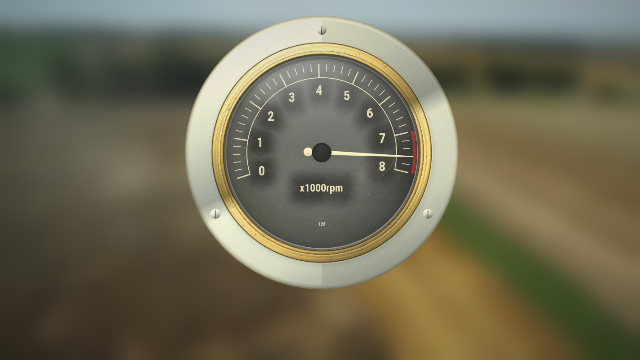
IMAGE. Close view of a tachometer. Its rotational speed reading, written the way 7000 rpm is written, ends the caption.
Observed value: 7600 rpm
